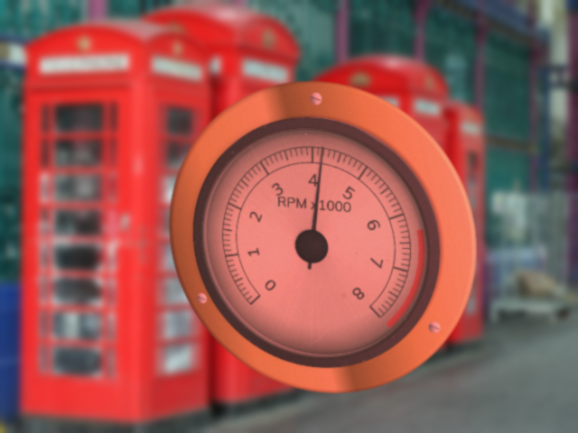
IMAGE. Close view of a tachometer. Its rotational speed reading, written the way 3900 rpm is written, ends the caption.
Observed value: 4200 rpm
